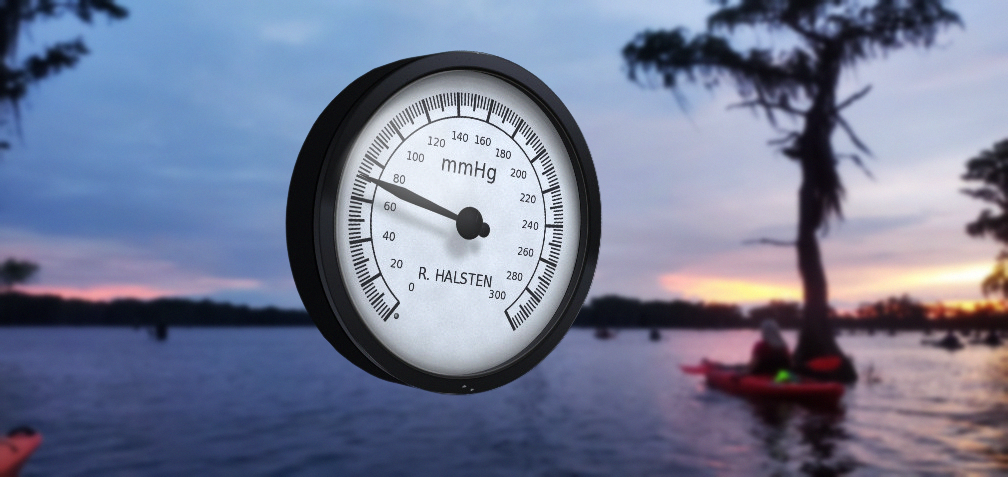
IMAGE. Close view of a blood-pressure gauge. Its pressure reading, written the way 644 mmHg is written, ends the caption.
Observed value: 70 mmHg
